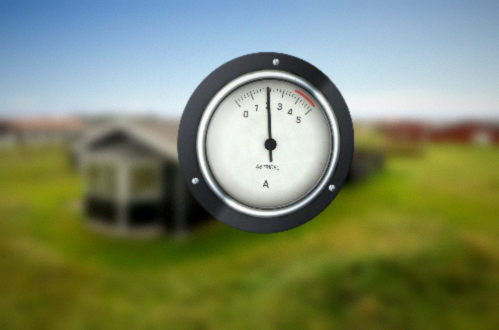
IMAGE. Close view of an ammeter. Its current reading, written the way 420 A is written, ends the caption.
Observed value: 2 A
